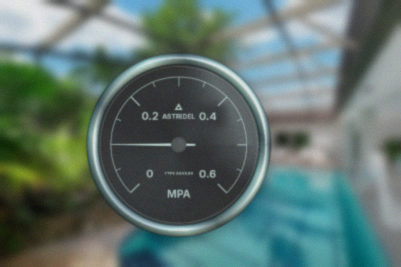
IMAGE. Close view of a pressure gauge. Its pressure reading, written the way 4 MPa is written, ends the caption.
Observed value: 0.1 MPa
